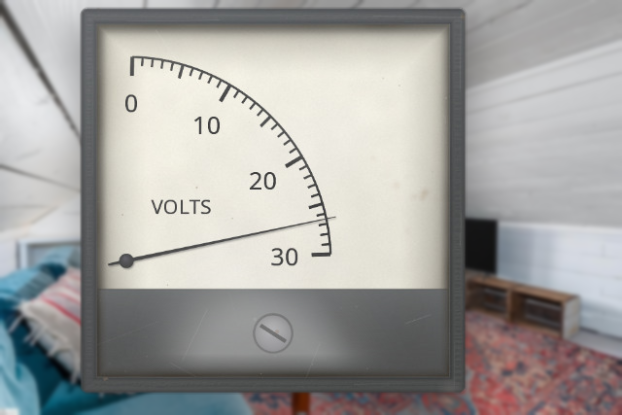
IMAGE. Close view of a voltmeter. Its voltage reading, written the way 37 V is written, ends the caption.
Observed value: 26.5 V
